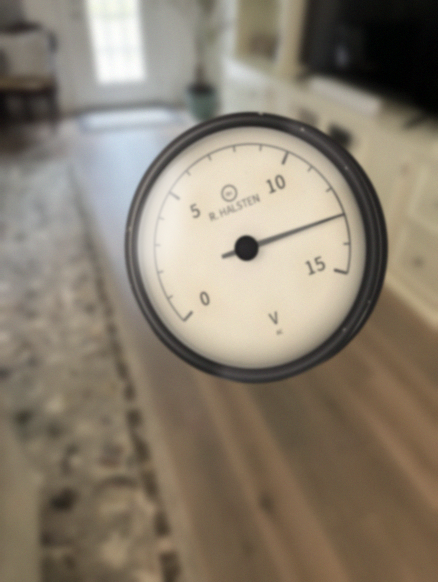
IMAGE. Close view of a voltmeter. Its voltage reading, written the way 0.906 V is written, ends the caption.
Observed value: 13 V
